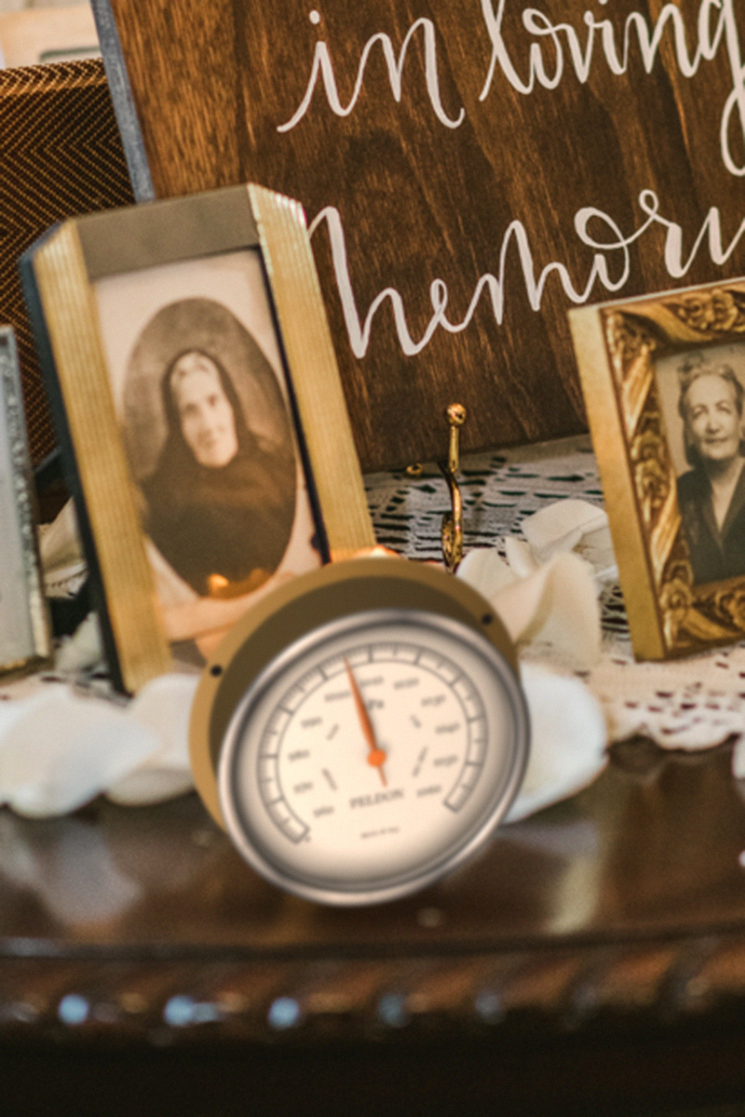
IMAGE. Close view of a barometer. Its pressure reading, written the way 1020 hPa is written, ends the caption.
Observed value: 1005 hPa
